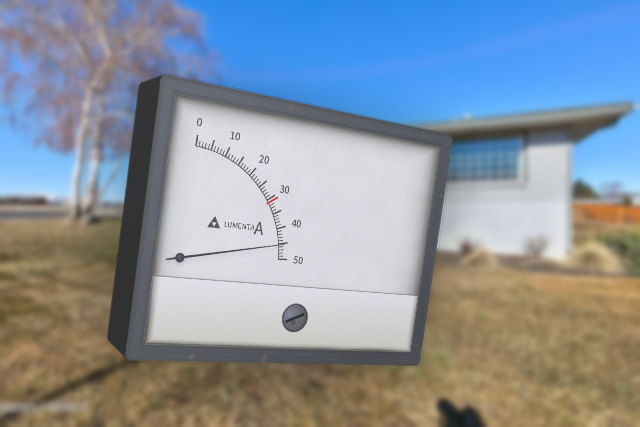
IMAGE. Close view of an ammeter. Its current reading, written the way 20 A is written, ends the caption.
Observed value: 45 A
